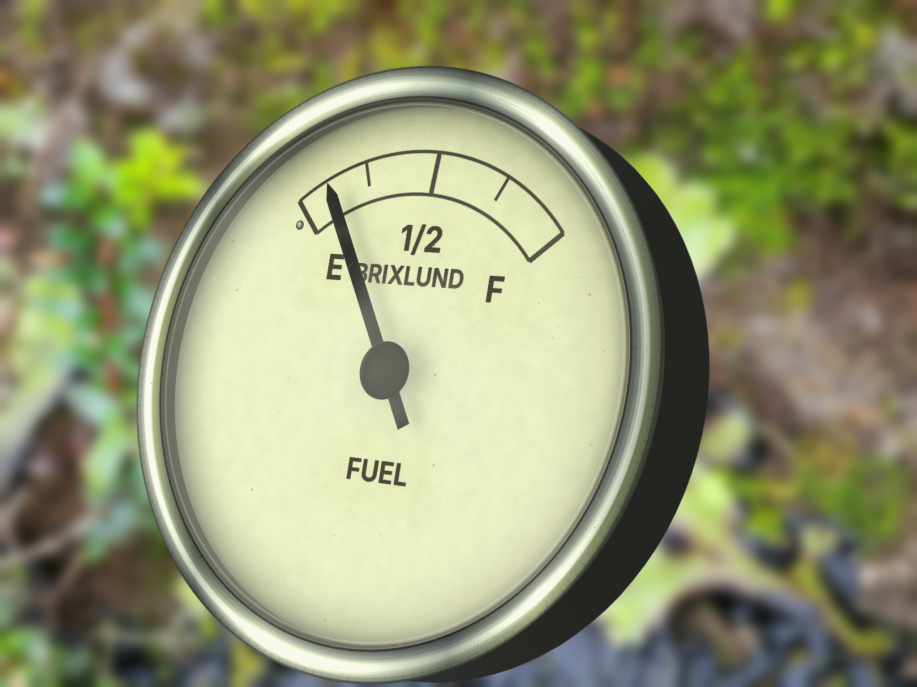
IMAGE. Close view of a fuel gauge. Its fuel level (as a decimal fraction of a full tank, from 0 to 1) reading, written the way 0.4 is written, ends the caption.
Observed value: 0.125
